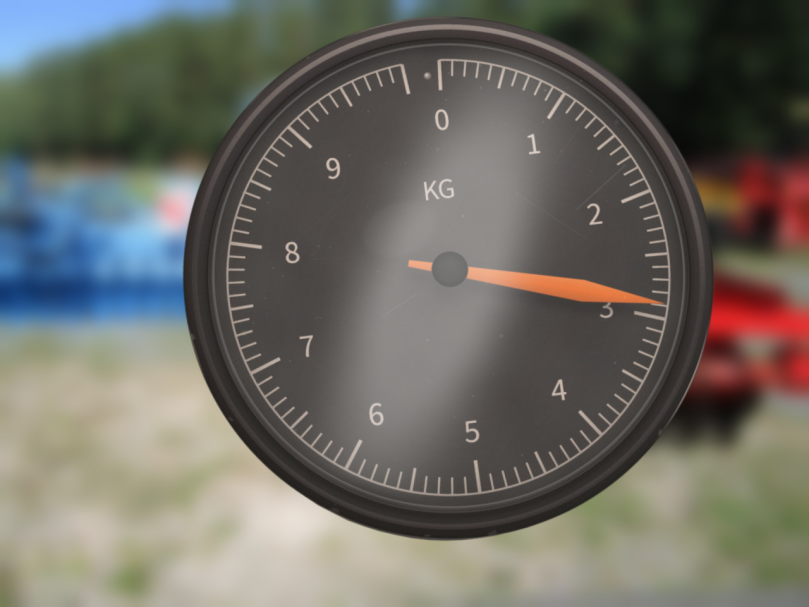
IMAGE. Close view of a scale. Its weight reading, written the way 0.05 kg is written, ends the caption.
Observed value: 2.9 kg
